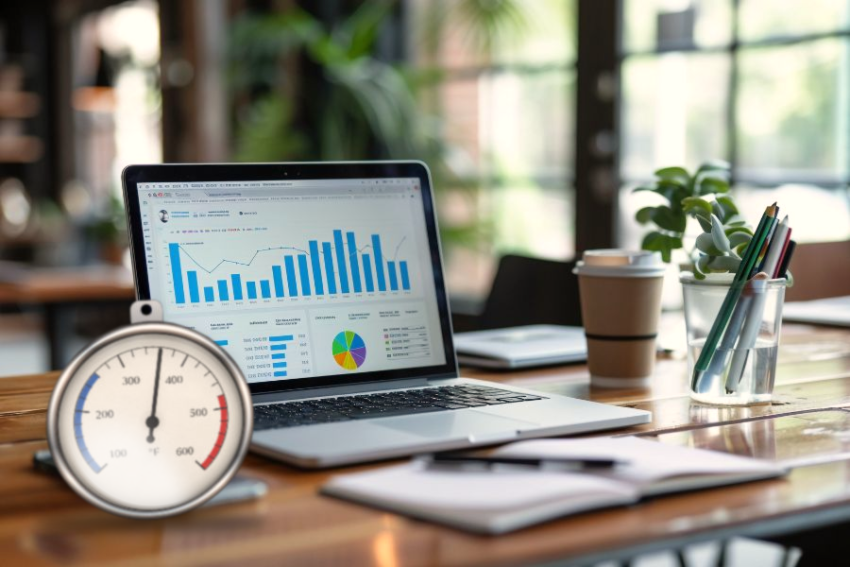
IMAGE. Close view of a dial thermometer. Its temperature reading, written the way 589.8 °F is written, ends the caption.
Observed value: 360 °F
